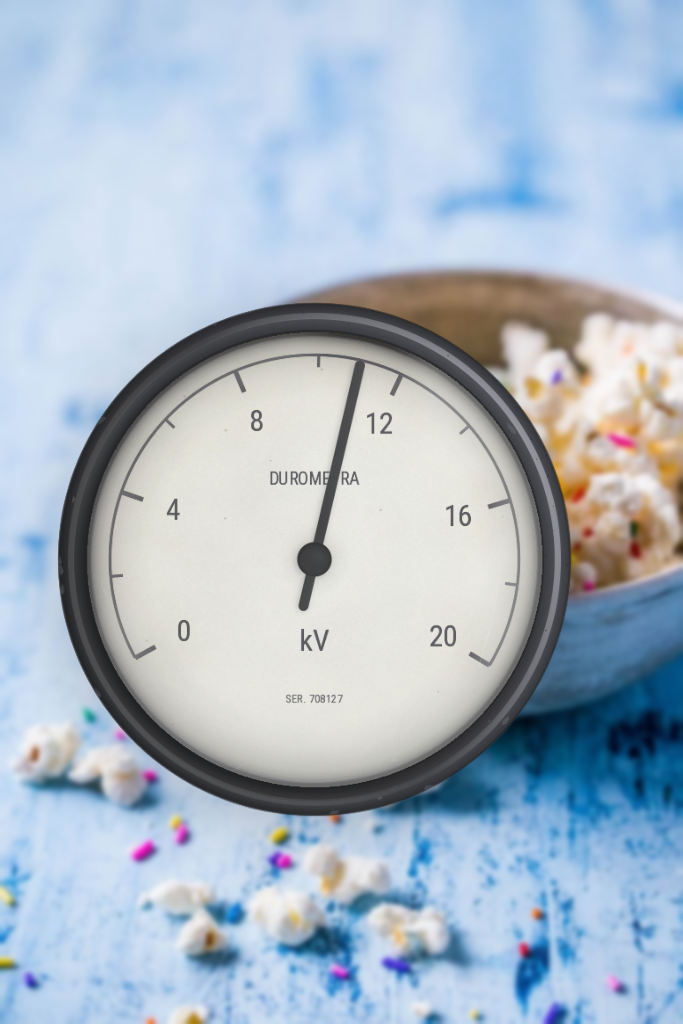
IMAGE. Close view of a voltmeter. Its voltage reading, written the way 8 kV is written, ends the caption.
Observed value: 11 kV
